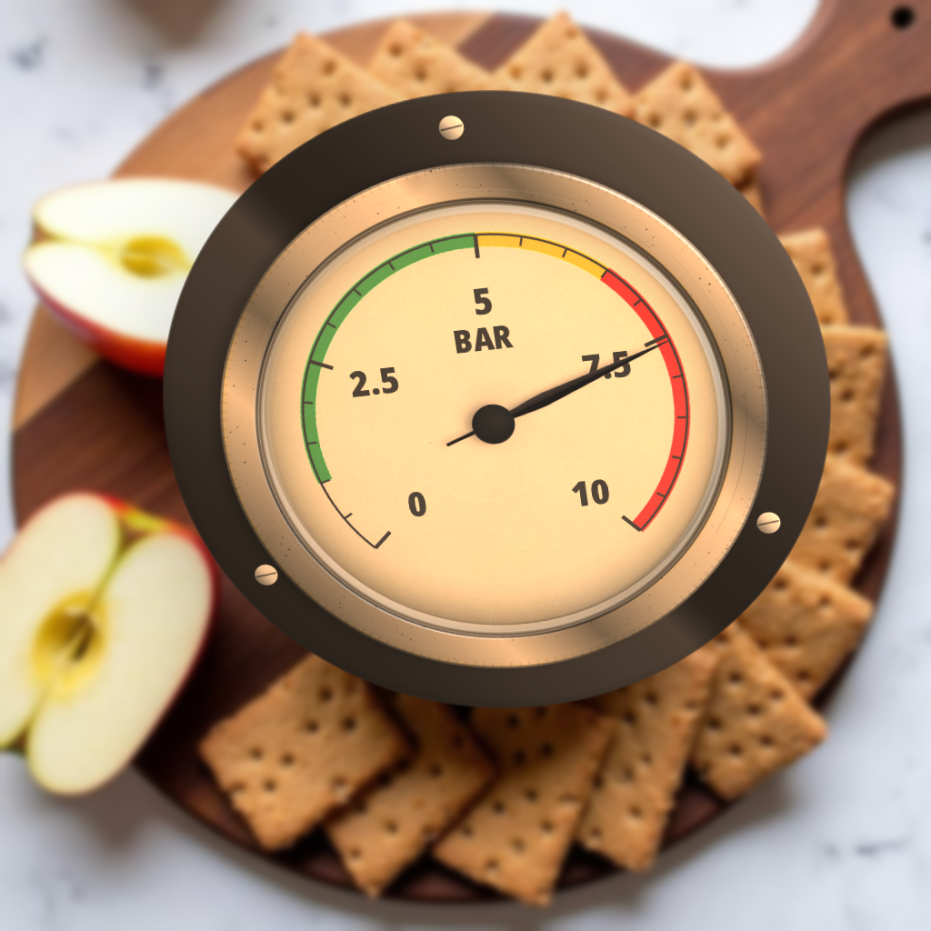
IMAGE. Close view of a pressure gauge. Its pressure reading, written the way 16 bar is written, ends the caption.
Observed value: 7.5 bar
